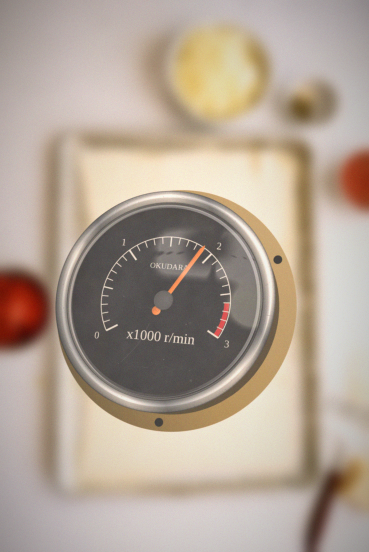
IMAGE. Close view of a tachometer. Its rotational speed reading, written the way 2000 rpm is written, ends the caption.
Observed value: 1900 rpm
